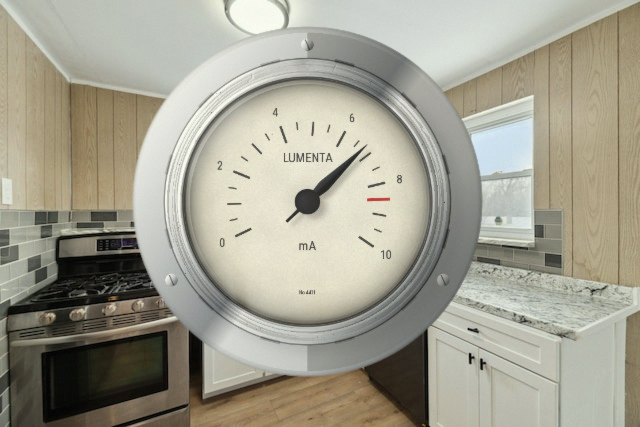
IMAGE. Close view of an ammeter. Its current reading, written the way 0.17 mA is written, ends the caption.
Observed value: 6.75 mA
